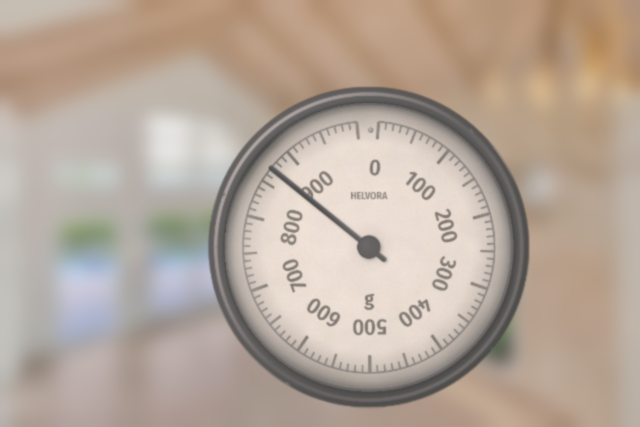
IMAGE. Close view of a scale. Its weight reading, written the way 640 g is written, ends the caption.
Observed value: 870 g
